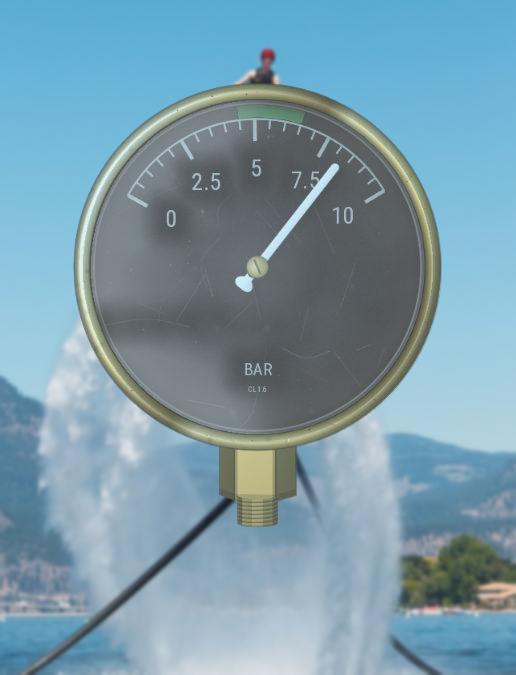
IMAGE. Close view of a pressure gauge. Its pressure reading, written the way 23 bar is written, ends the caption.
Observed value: 8.25 bar
